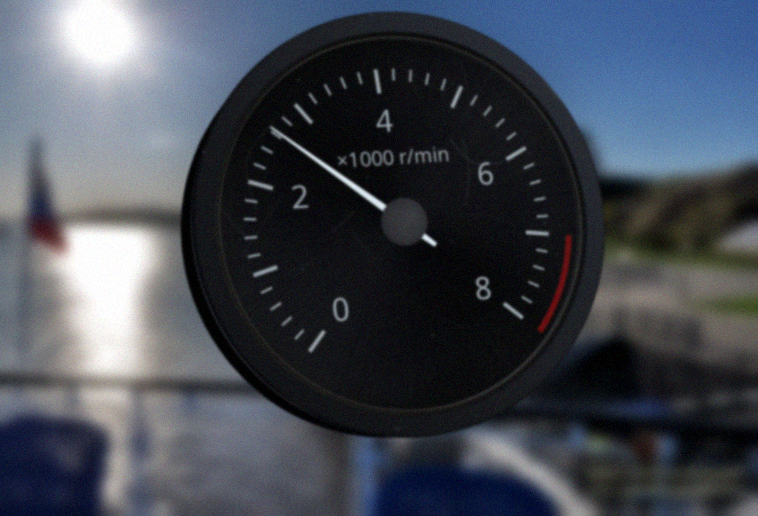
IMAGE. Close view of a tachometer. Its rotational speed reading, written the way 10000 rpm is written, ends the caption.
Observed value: 2600 rpm
